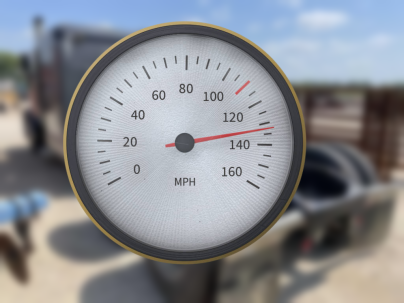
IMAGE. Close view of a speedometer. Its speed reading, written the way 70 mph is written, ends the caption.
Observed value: 132.5 mph
